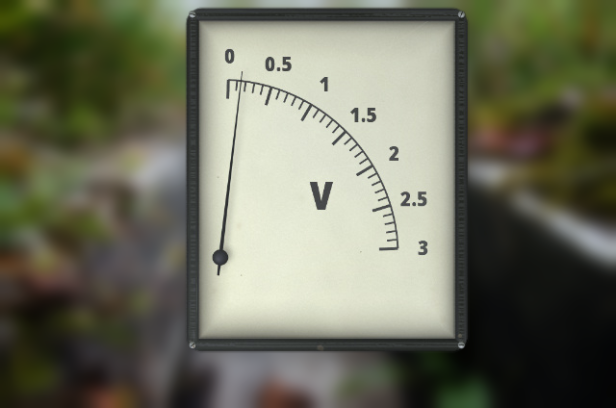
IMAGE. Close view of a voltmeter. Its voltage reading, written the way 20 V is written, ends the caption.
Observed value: 0.15 V
